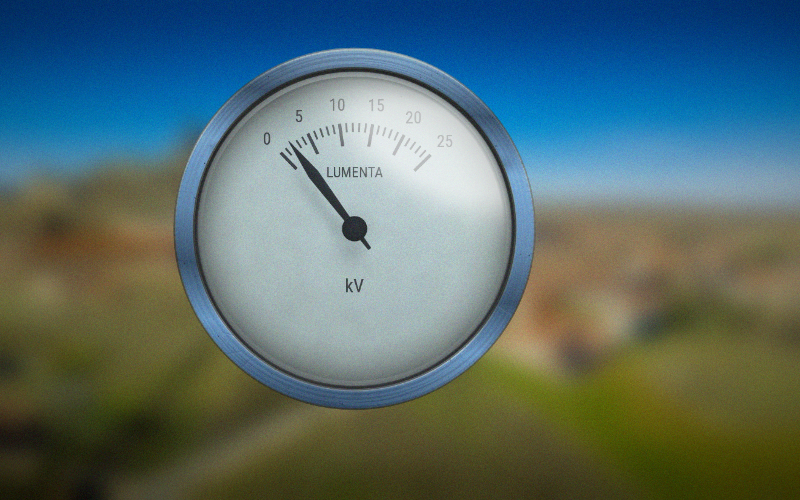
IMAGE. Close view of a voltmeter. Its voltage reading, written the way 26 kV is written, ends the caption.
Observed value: 2 kV
